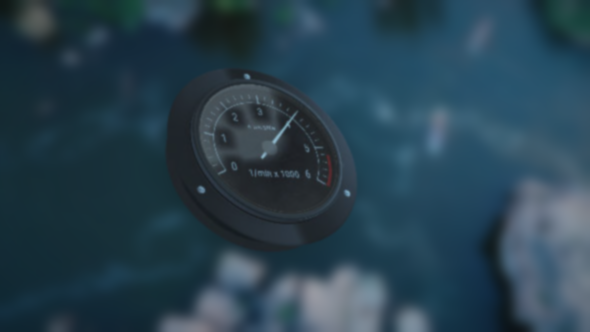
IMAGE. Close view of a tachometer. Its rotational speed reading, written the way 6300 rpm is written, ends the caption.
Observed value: 4000 rpm
